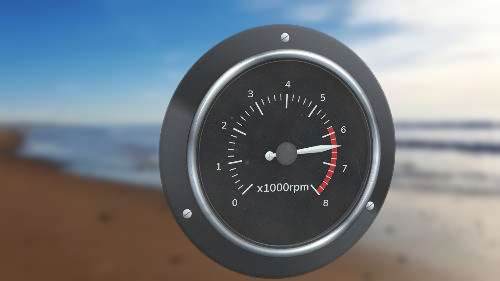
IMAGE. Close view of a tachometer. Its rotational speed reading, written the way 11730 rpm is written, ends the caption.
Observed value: 6400 rpm
